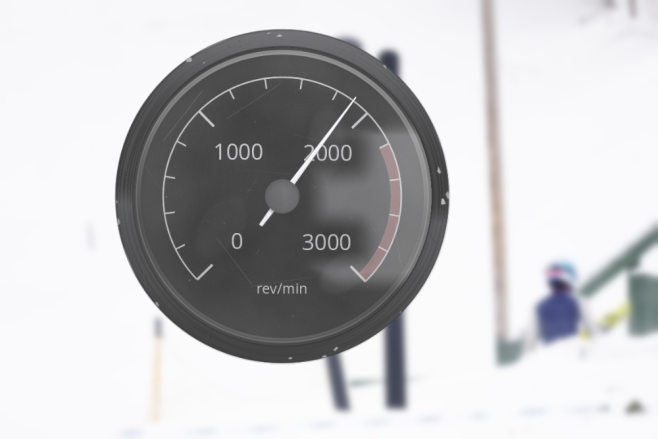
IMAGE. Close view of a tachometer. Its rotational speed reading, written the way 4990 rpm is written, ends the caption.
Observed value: 1900 rpm
